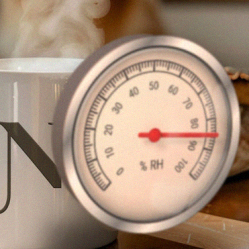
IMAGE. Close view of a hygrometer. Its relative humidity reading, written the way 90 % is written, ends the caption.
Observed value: 85 %
